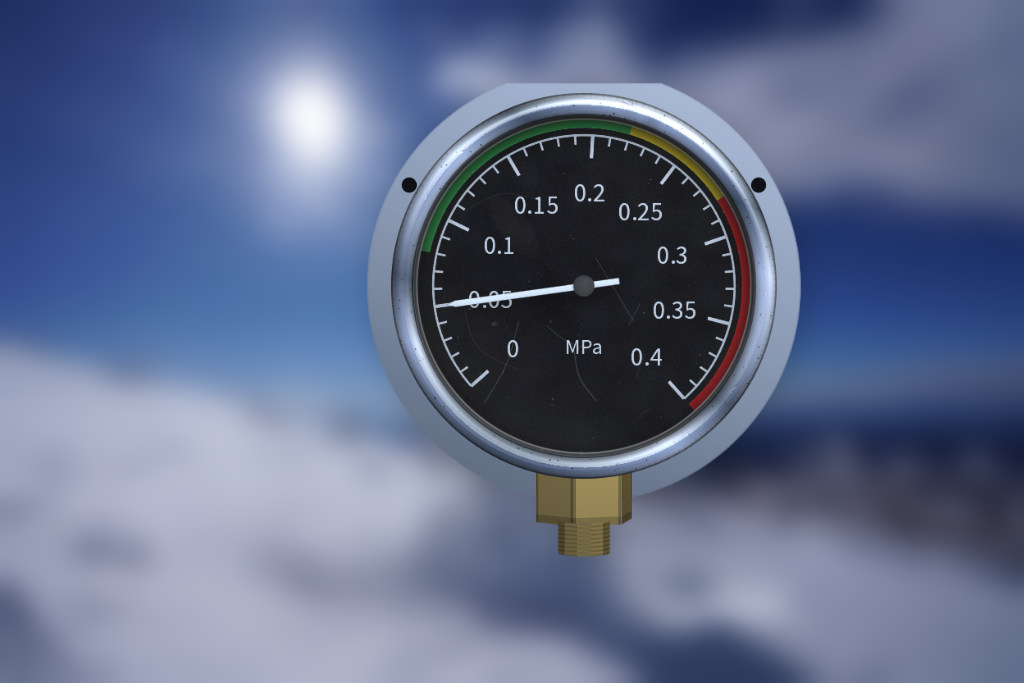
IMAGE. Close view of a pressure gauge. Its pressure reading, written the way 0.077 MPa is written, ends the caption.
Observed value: 0.05 MPa
